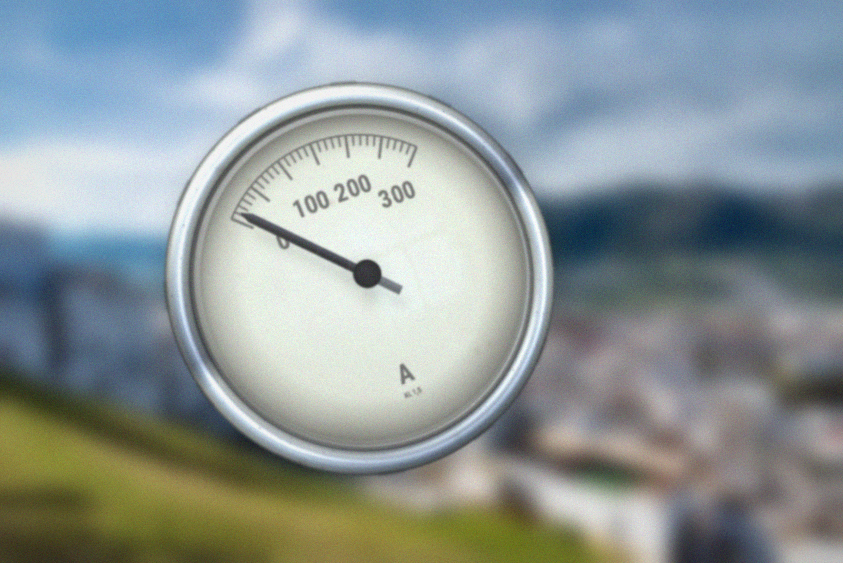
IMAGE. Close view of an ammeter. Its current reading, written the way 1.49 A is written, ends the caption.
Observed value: 10 A
